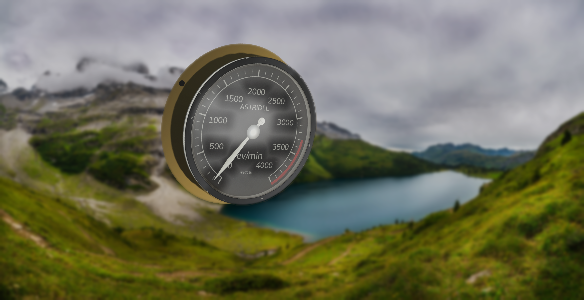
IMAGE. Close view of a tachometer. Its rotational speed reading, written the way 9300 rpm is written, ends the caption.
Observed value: 100 rpm
